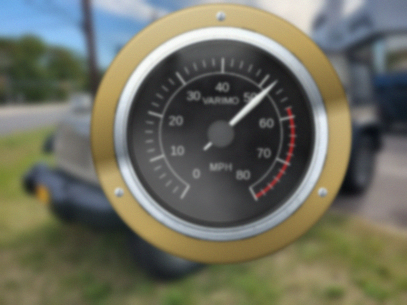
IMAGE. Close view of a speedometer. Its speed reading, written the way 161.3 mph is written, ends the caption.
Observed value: 52 mph
